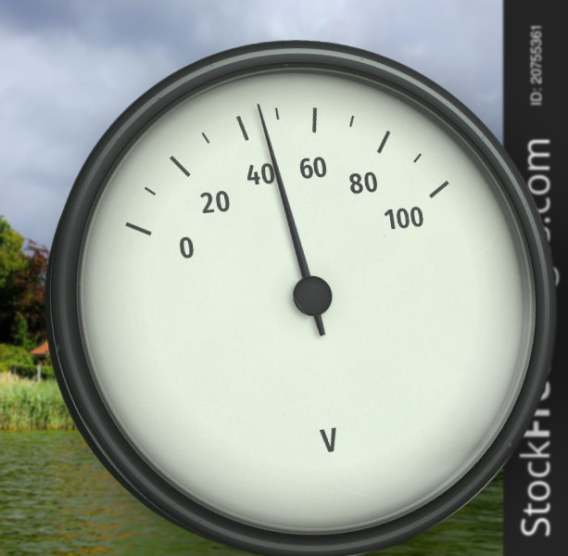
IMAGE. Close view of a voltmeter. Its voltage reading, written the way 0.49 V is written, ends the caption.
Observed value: 45 V
